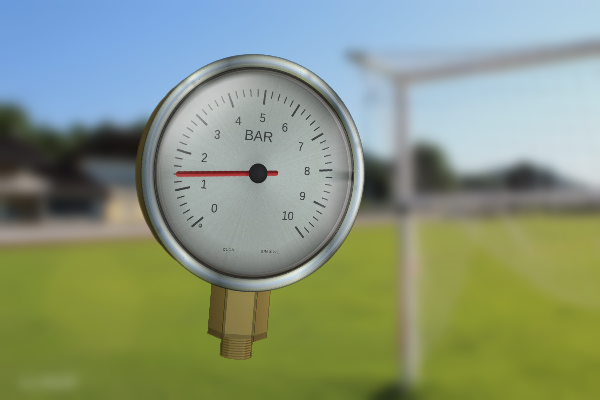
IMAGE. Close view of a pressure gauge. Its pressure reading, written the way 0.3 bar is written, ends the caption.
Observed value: 1.4 bar
